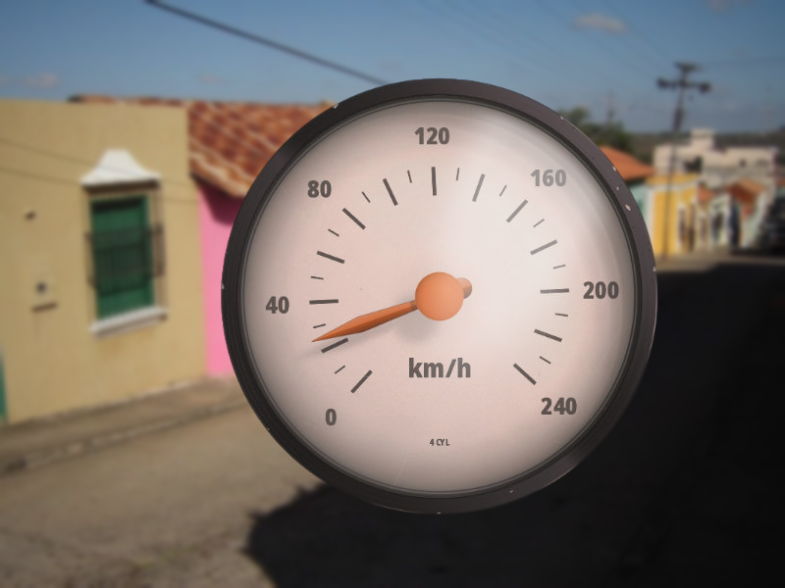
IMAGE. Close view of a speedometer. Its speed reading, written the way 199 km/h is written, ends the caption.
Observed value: 25 km/h
